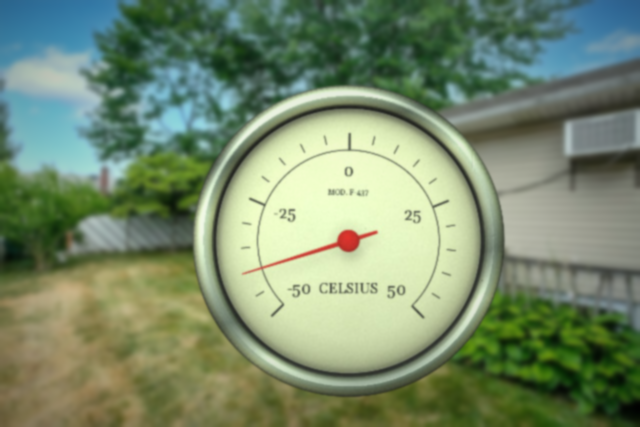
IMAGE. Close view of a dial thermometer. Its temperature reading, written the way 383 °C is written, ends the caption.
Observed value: -40 °C
